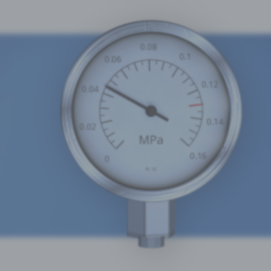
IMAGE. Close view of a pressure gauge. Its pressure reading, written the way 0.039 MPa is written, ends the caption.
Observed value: 0.045 MPa
